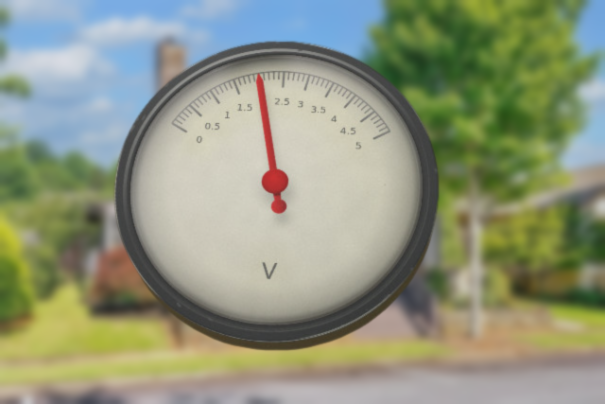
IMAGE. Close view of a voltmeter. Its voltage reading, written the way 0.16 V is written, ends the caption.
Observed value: 2 V
